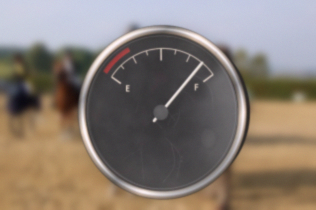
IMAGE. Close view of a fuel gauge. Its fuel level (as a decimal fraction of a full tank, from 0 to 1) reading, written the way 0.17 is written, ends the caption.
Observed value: 0.875
